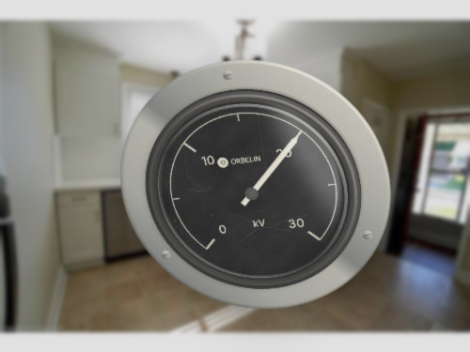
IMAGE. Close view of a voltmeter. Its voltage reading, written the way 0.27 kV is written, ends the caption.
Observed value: 20 kV
